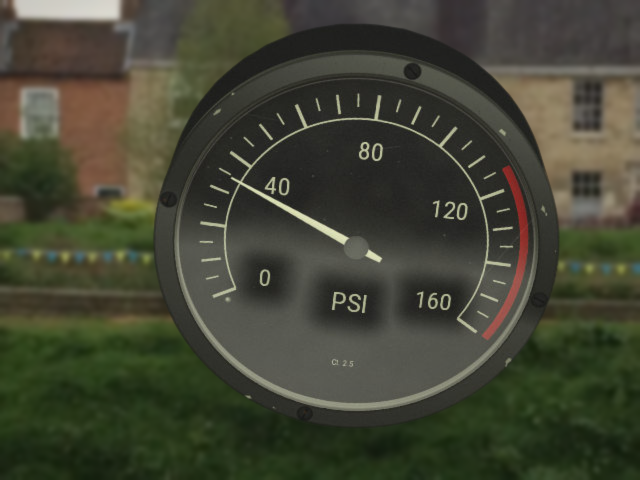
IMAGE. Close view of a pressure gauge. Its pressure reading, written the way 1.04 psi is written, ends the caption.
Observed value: 35 psi
